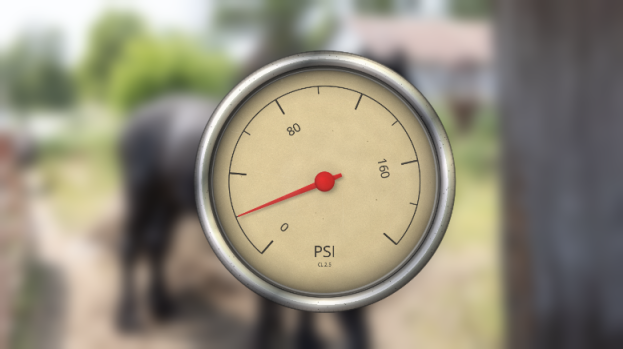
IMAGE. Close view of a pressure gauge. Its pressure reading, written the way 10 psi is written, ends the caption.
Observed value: 20 psi
